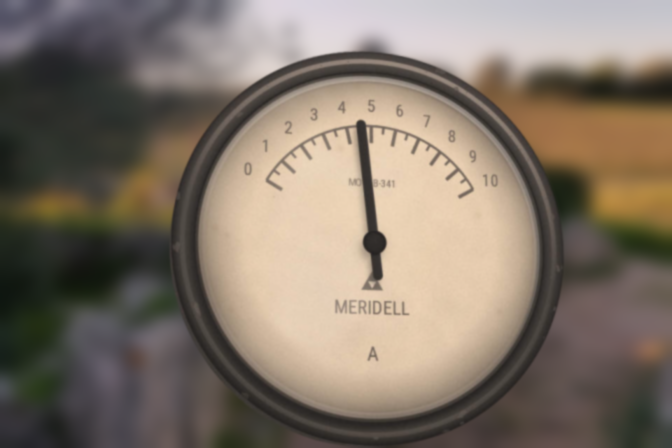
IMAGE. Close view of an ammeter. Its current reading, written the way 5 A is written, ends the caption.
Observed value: 4.5 A
